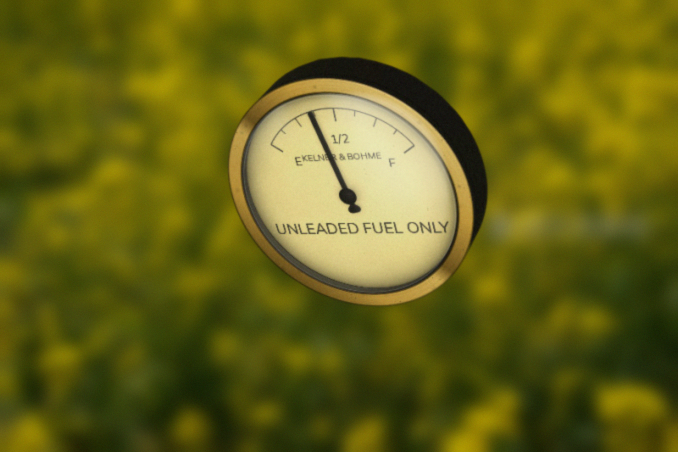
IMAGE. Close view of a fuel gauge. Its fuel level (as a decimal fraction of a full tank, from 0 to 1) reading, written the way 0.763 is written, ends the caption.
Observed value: 0.375
